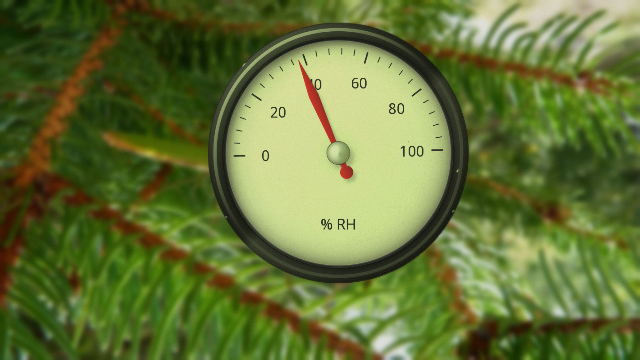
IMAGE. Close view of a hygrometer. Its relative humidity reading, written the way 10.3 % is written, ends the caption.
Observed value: 38 %
